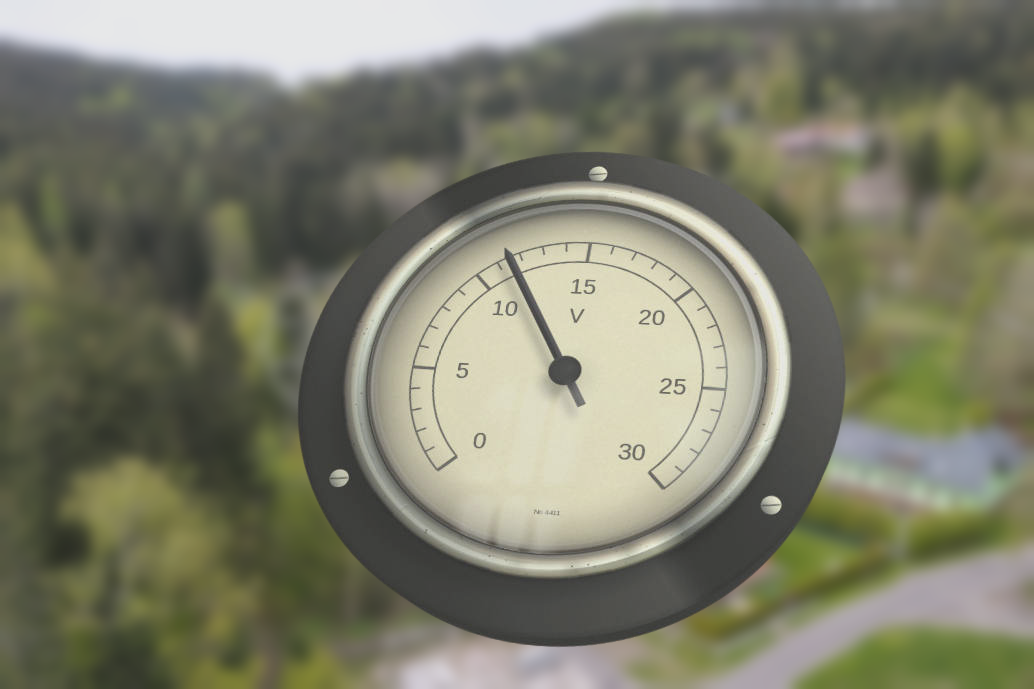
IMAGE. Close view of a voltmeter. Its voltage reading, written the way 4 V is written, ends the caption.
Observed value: 11.5 V
